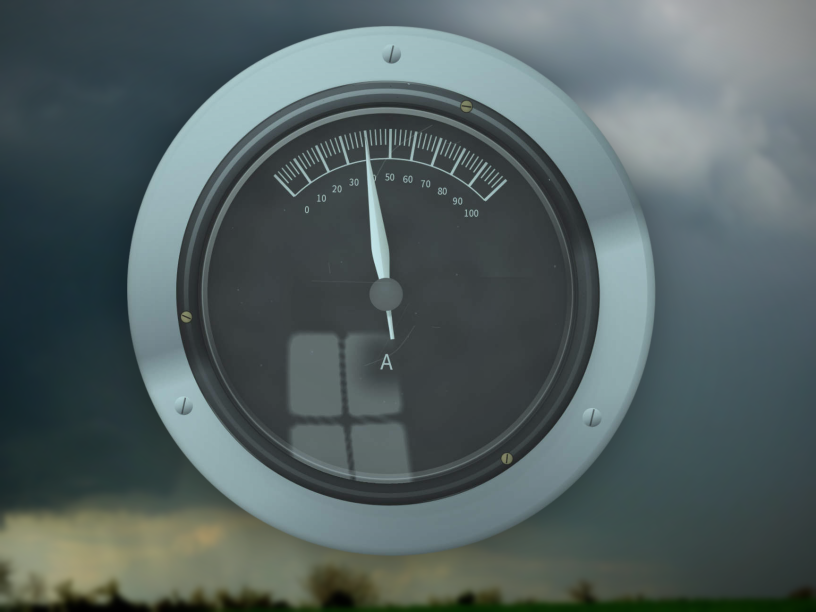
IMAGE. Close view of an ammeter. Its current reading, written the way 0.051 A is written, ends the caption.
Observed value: 40 A
